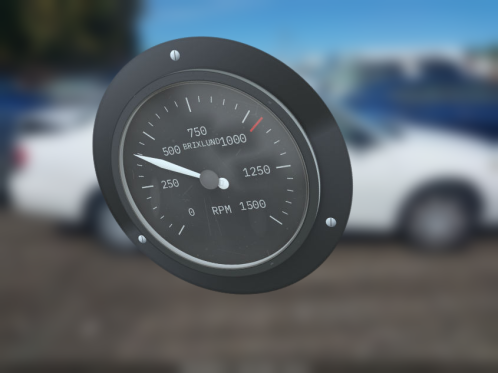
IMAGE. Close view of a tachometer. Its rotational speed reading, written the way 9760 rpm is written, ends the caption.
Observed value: 400 rpm
